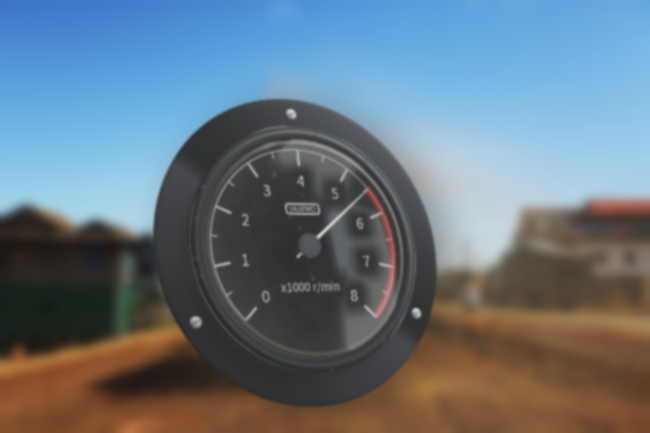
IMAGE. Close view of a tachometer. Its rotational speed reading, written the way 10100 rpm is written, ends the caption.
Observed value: 5500 rpm
